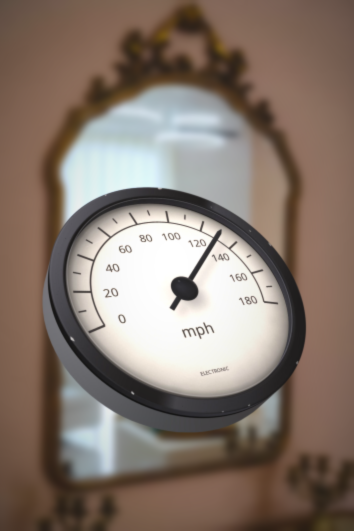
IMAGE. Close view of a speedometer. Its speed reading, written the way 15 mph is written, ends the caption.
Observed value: 130 mph
